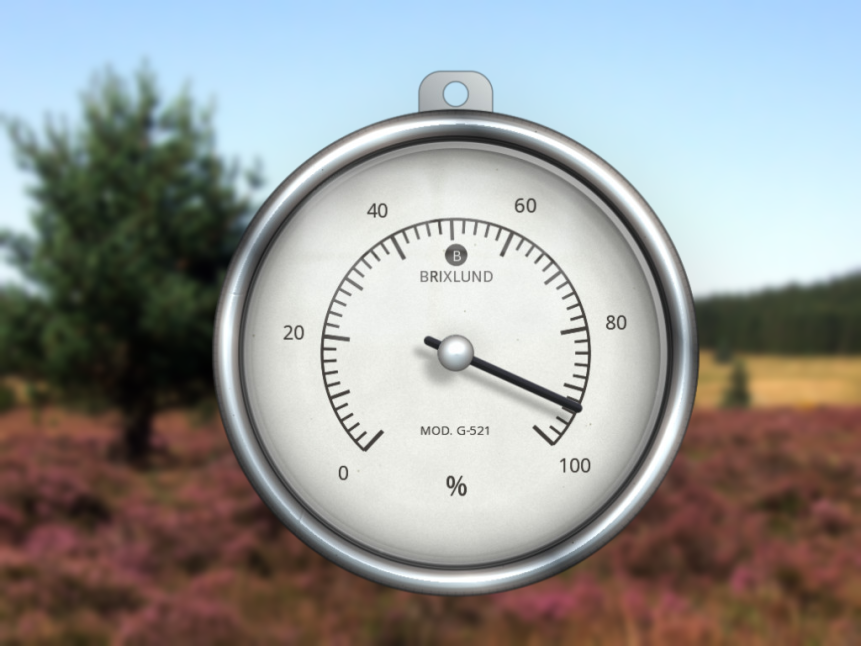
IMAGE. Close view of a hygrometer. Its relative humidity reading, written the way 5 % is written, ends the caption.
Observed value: 93 %
